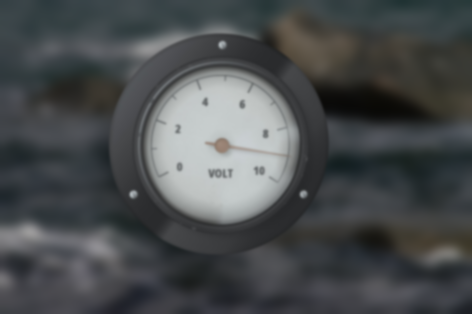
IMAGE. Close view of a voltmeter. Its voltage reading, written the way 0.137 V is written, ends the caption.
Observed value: 9 V
